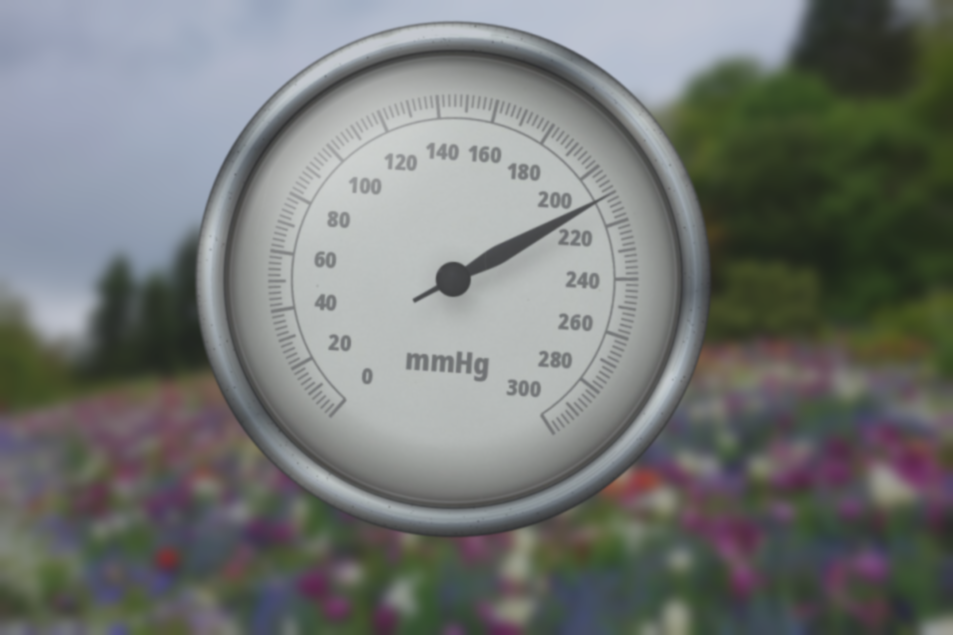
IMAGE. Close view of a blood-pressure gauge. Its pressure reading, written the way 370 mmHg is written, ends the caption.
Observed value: 210 mmHg
